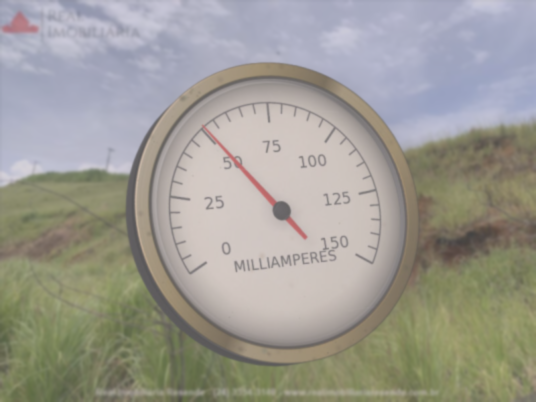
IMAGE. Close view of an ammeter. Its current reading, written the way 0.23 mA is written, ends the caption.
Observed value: 50 mA
